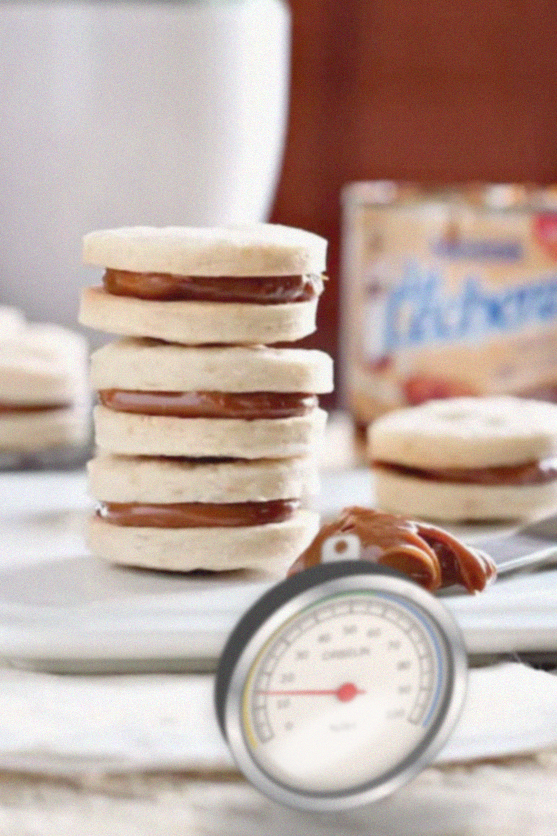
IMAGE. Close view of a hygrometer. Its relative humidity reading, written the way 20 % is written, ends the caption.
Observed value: 15 %
